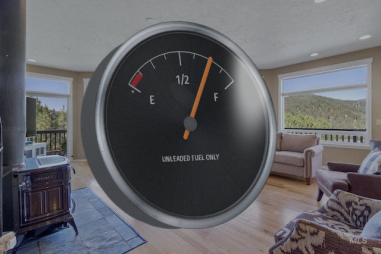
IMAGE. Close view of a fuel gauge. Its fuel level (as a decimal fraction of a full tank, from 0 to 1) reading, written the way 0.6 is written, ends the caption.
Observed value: 0.75
